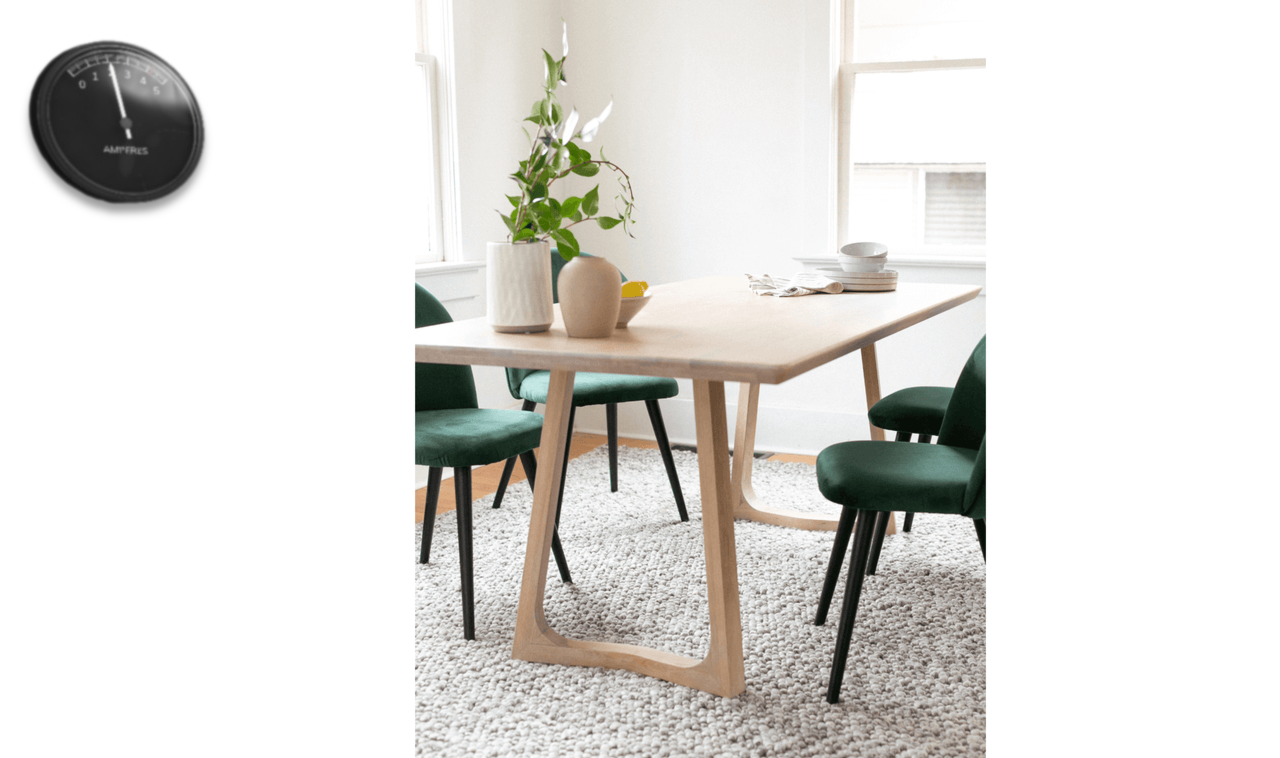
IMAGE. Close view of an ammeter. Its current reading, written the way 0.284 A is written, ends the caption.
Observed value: 2 A
